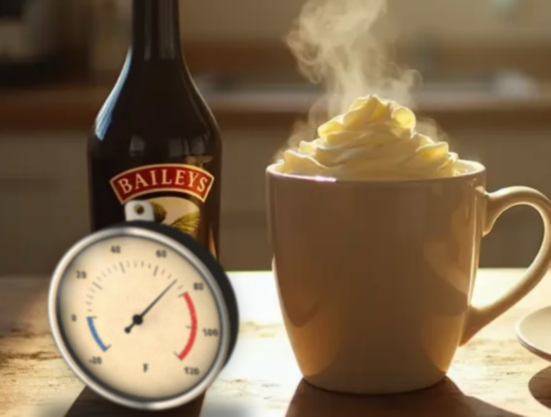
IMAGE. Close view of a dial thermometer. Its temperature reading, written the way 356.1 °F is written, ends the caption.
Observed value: 72 °F
